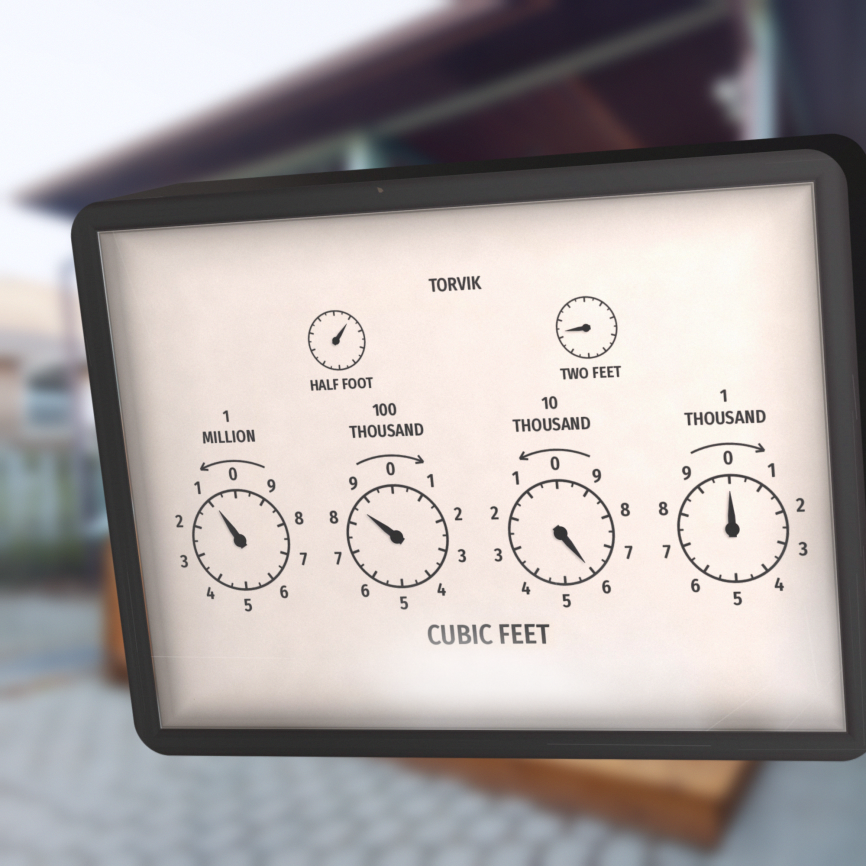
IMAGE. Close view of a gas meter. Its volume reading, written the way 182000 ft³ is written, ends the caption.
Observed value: 86000 ft³
